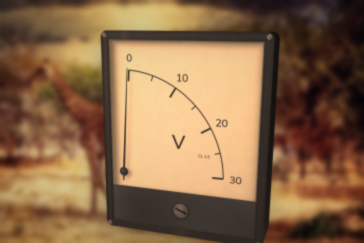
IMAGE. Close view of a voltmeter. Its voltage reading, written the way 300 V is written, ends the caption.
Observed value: 0 V
